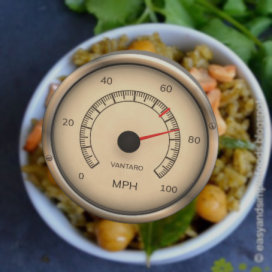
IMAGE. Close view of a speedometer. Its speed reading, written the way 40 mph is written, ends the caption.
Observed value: 75 mph
